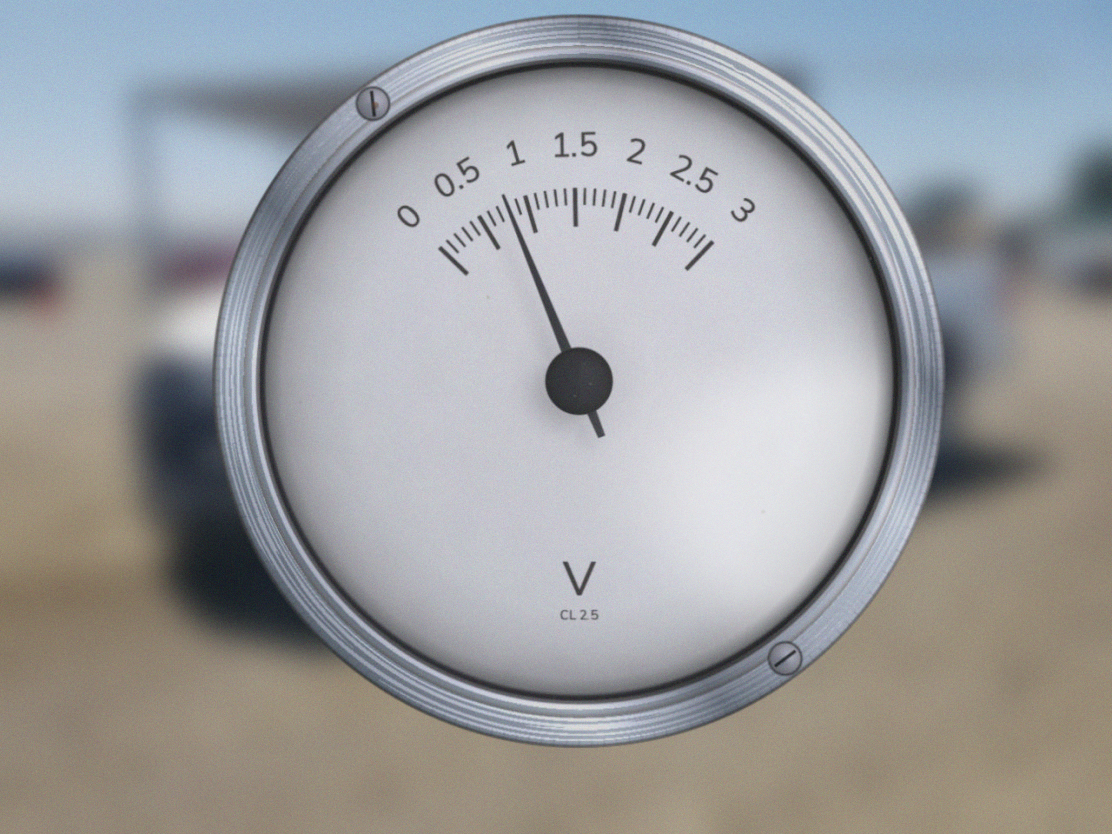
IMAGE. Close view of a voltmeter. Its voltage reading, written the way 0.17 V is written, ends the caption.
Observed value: 0.8 V
